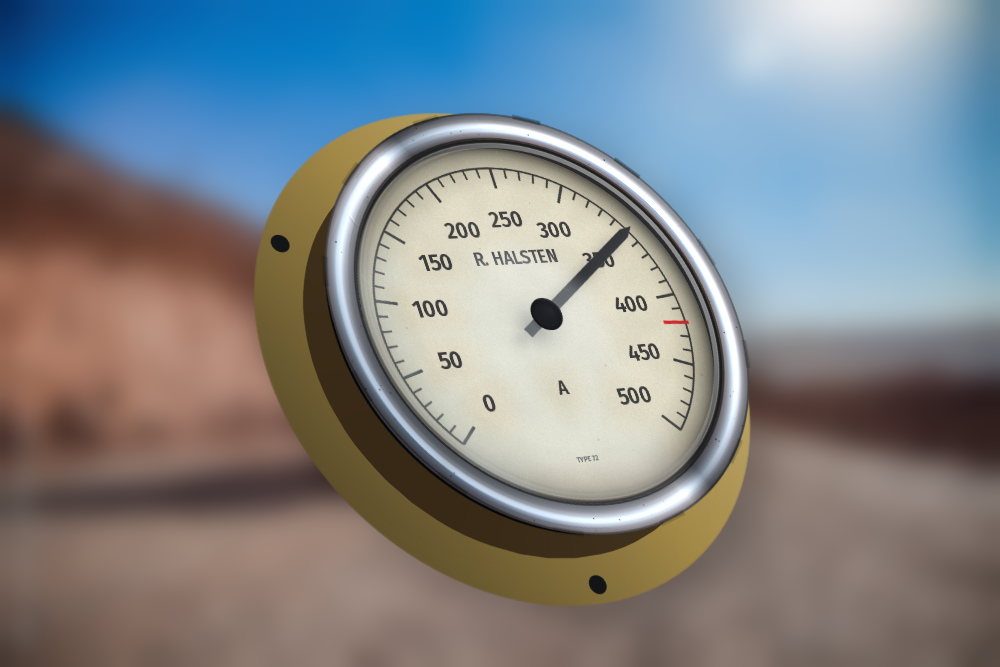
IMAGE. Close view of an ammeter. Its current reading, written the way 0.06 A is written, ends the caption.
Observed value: 350 A
